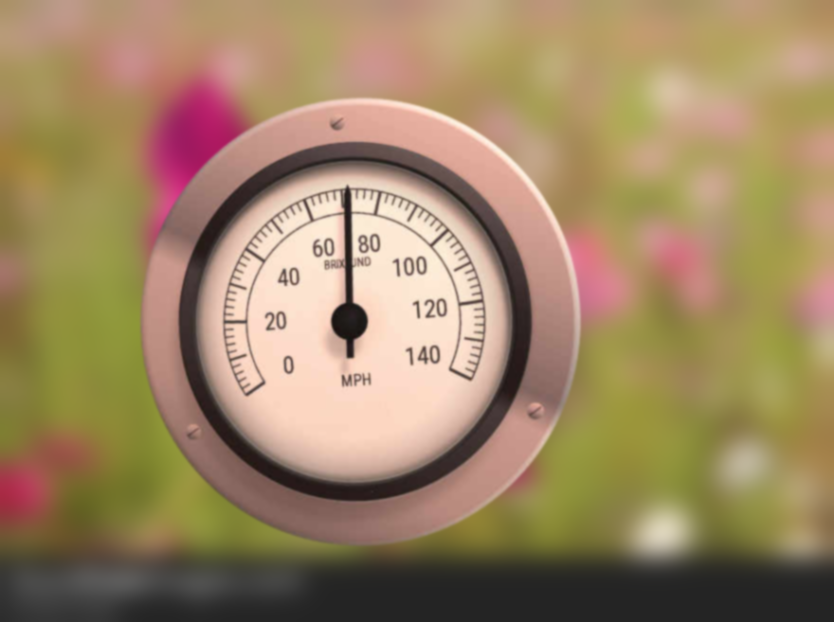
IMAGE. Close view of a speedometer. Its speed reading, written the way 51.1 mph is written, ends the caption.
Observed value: 72 mph
